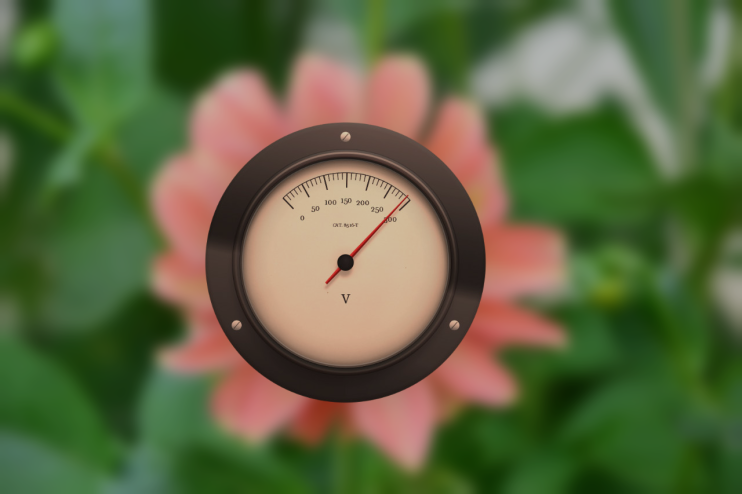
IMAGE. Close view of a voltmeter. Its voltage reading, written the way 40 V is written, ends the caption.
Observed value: 290 V
